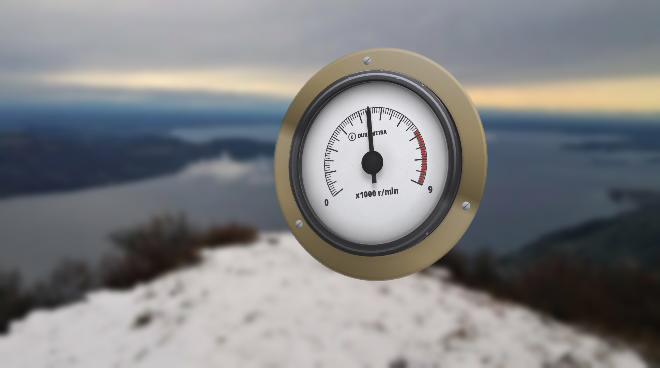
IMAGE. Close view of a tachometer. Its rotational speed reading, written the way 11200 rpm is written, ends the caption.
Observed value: 4500 rpm
